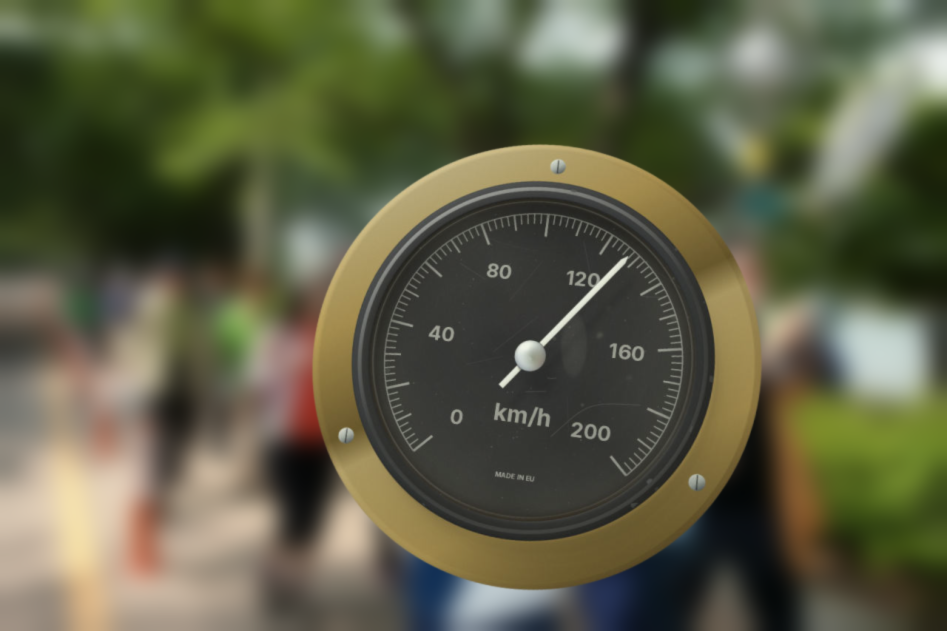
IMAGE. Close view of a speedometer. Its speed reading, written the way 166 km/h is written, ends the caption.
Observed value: 128 km/h
